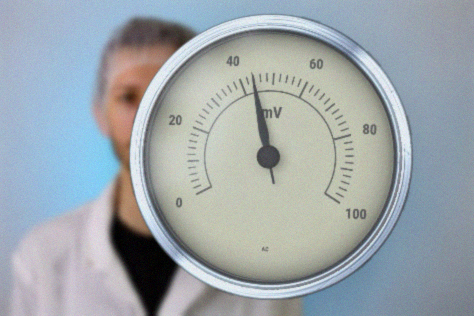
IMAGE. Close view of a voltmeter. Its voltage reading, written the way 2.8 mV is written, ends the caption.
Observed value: 44 mV
